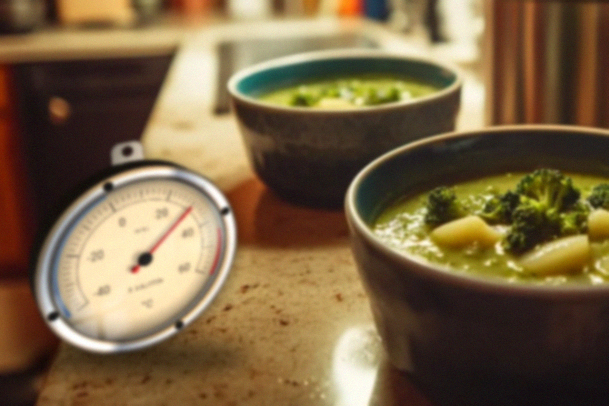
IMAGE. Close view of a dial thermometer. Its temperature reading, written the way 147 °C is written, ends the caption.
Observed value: 30 °C
